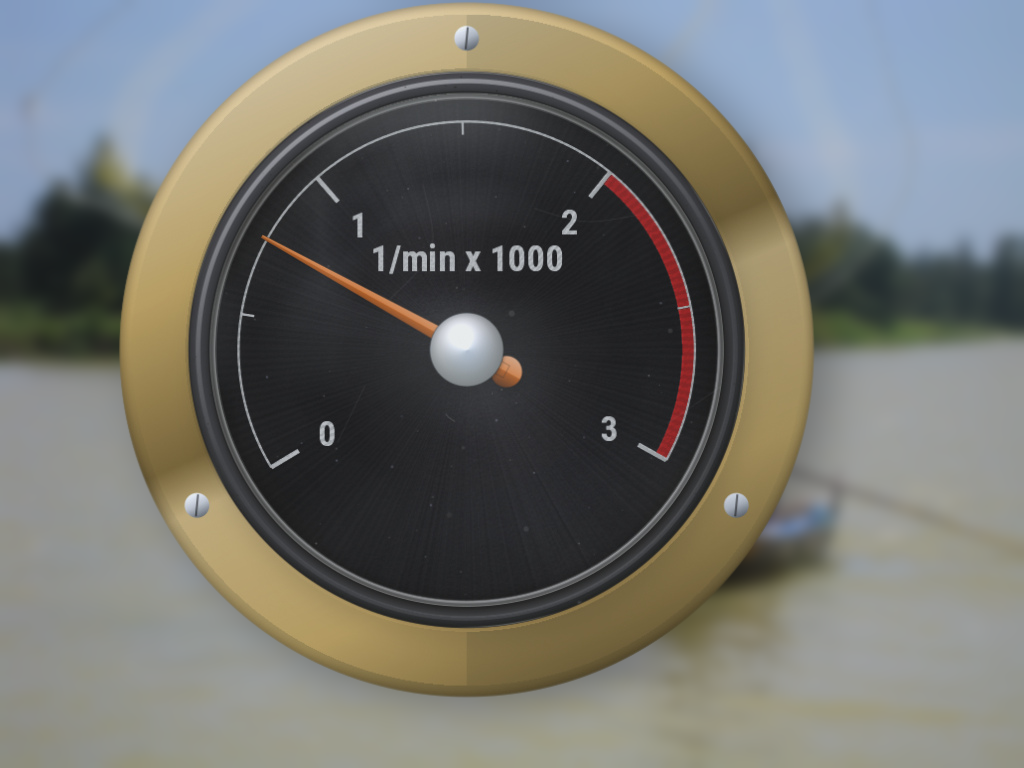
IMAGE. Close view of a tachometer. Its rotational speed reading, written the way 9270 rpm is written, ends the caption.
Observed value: 750 rpm
